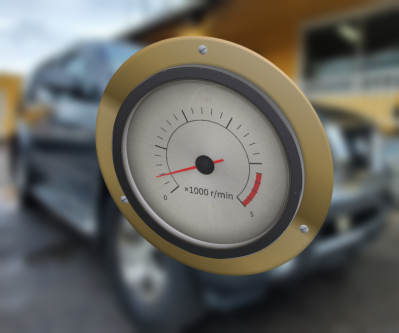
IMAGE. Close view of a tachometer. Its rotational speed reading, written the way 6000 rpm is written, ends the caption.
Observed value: 400 rpm
